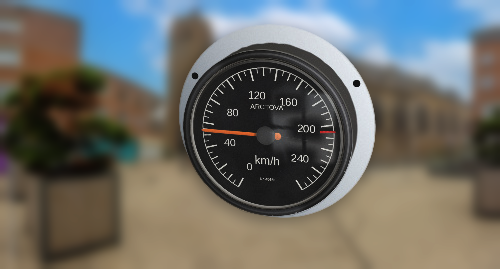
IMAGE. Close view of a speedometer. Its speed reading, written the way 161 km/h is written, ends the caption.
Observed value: 55 km/h
